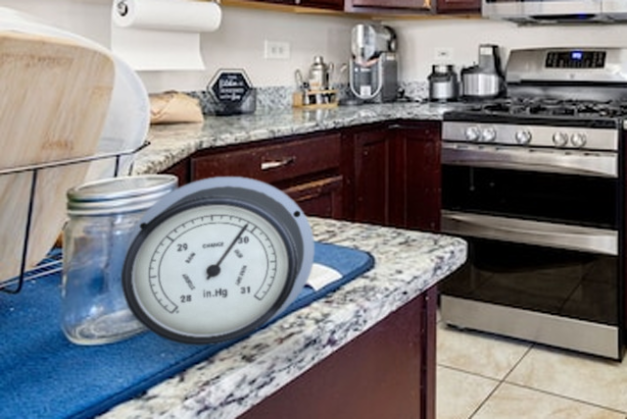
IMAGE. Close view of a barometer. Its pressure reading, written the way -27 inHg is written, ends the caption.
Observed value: 29.9 inHg
